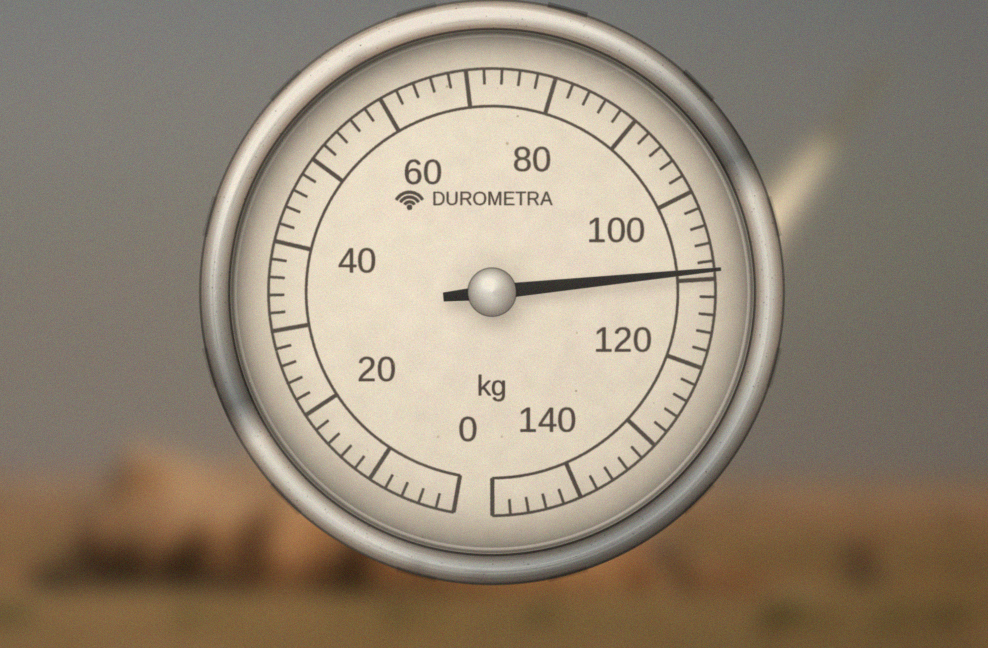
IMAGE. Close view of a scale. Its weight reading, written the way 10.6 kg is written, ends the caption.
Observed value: 109 kg
